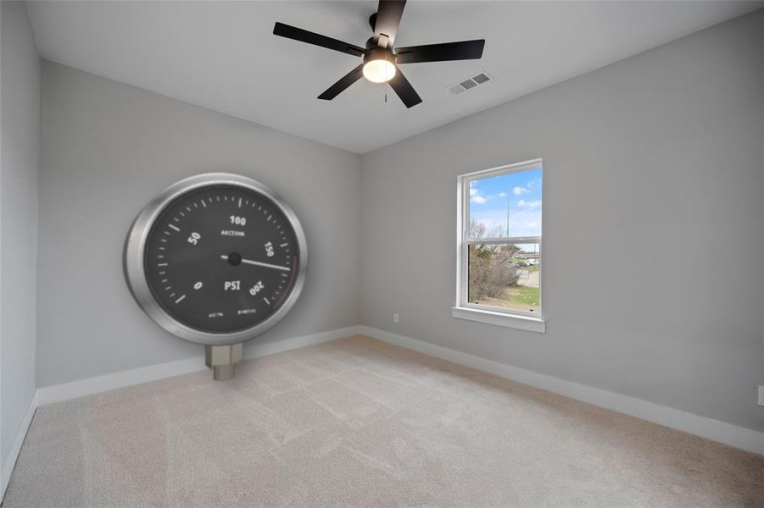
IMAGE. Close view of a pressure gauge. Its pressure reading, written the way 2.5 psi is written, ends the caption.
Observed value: 170 psi
